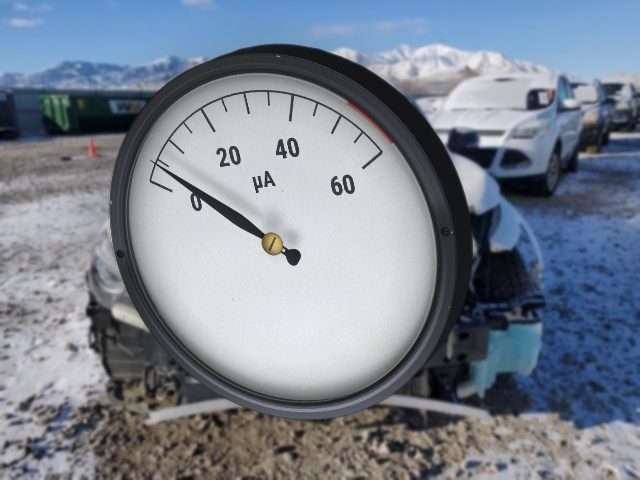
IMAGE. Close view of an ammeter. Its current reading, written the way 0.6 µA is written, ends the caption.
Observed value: 5 µA
